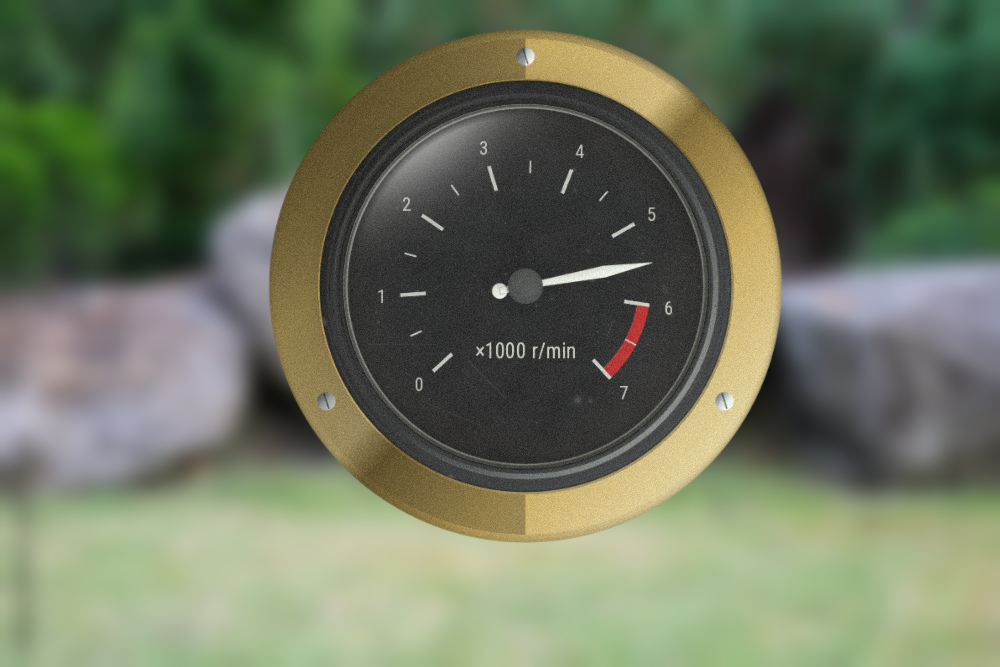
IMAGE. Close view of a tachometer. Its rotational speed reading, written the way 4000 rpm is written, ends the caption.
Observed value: 5500 rpm
